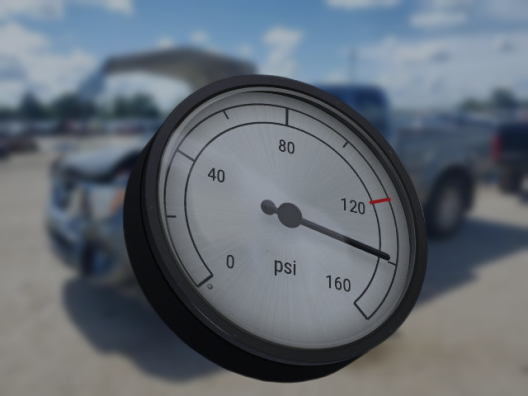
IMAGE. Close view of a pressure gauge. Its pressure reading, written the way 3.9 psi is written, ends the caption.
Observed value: 140 psi
